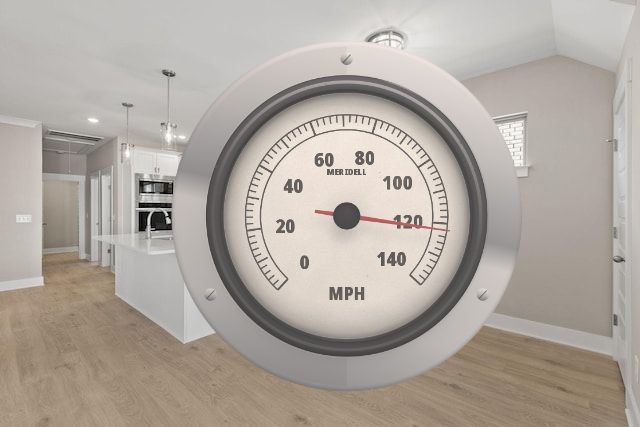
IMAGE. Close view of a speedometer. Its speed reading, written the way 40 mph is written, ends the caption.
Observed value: 122 mph
